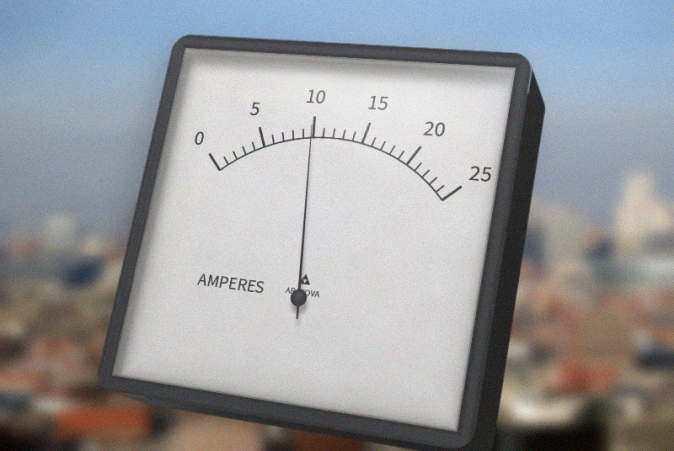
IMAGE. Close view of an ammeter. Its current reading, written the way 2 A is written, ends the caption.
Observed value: 10 A
